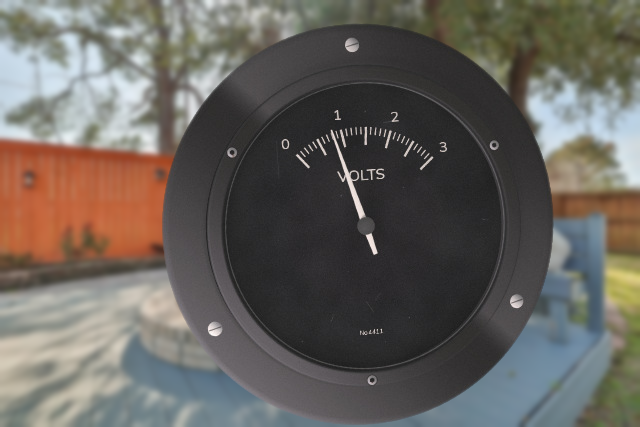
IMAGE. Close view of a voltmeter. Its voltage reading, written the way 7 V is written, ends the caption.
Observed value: 0.8 V
